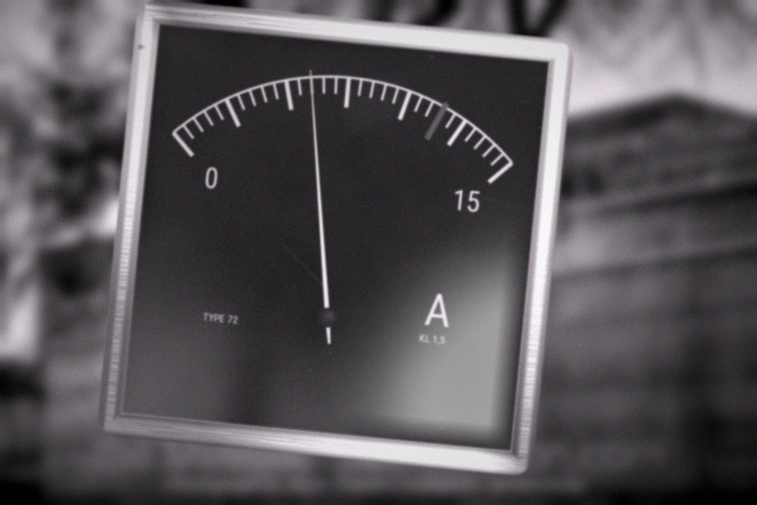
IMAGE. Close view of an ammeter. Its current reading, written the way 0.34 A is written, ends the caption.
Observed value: 6 A
